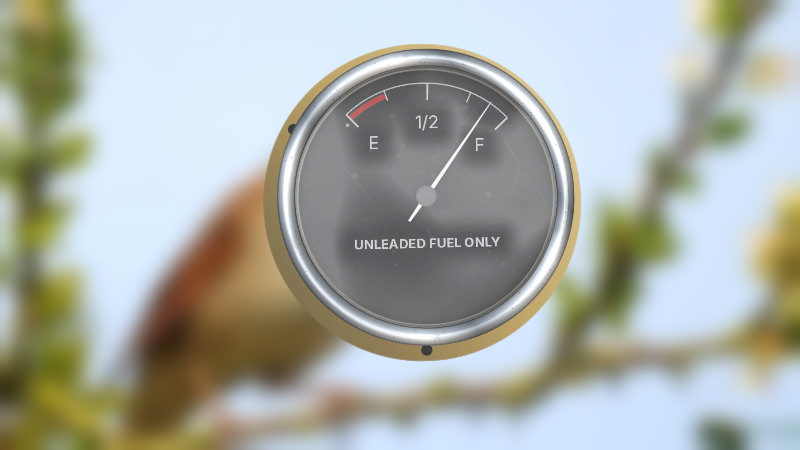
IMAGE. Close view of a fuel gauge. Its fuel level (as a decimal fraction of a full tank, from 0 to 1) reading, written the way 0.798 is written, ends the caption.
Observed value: 0.875
